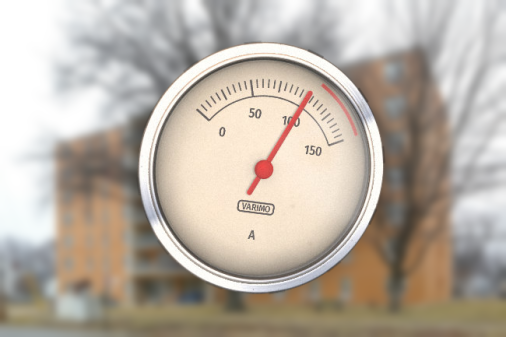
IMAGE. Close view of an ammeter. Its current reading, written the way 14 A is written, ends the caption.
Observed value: 100 A
